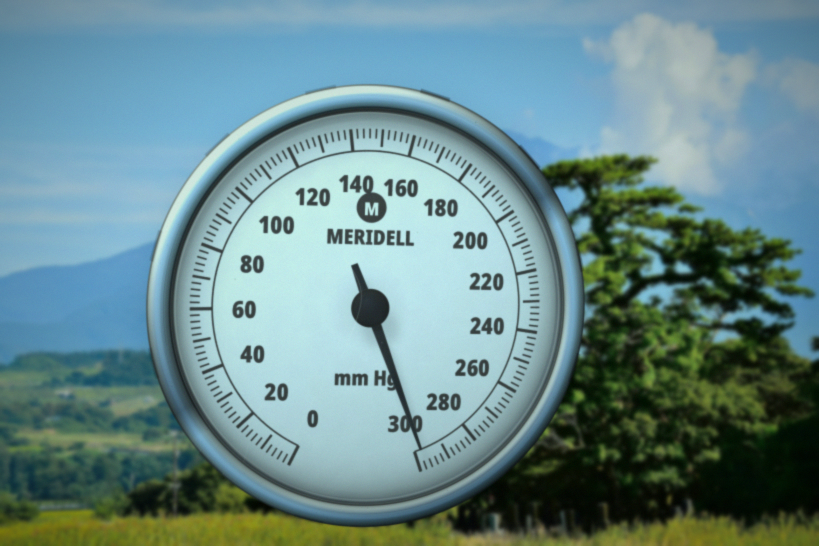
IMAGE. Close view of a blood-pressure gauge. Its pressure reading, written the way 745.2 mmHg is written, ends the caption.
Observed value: 298 mmHg
